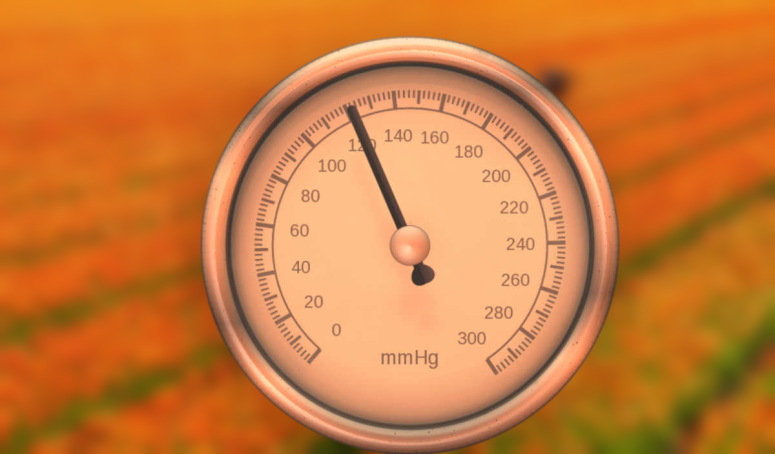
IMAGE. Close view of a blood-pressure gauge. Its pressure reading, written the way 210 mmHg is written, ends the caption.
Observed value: 122 mmHg
